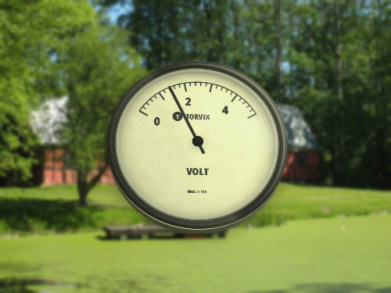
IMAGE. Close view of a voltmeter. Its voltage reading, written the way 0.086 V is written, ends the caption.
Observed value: 1.4 V
